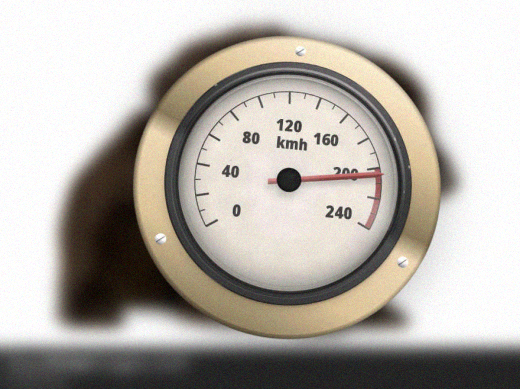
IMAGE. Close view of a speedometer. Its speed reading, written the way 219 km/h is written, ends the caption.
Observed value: 205 km/h
